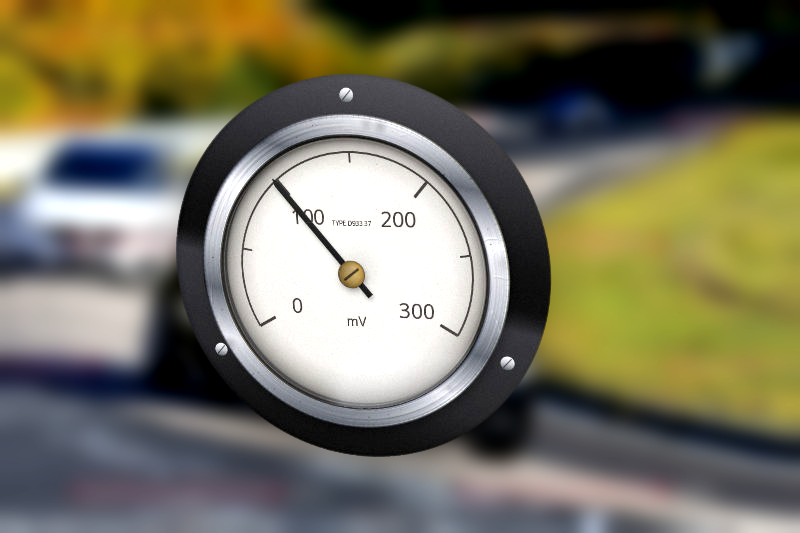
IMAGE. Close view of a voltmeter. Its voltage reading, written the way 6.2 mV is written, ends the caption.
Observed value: 100 mV
